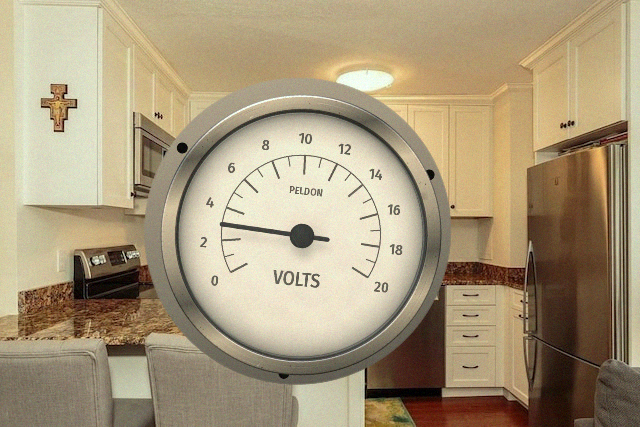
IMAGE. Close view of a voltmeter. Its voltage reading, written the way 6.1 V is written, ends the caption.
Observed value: 3 V
